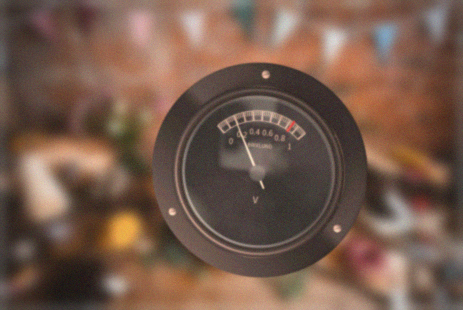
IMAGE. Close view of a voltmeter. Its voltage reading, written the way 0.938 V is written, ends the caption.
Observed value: 0.2 V
